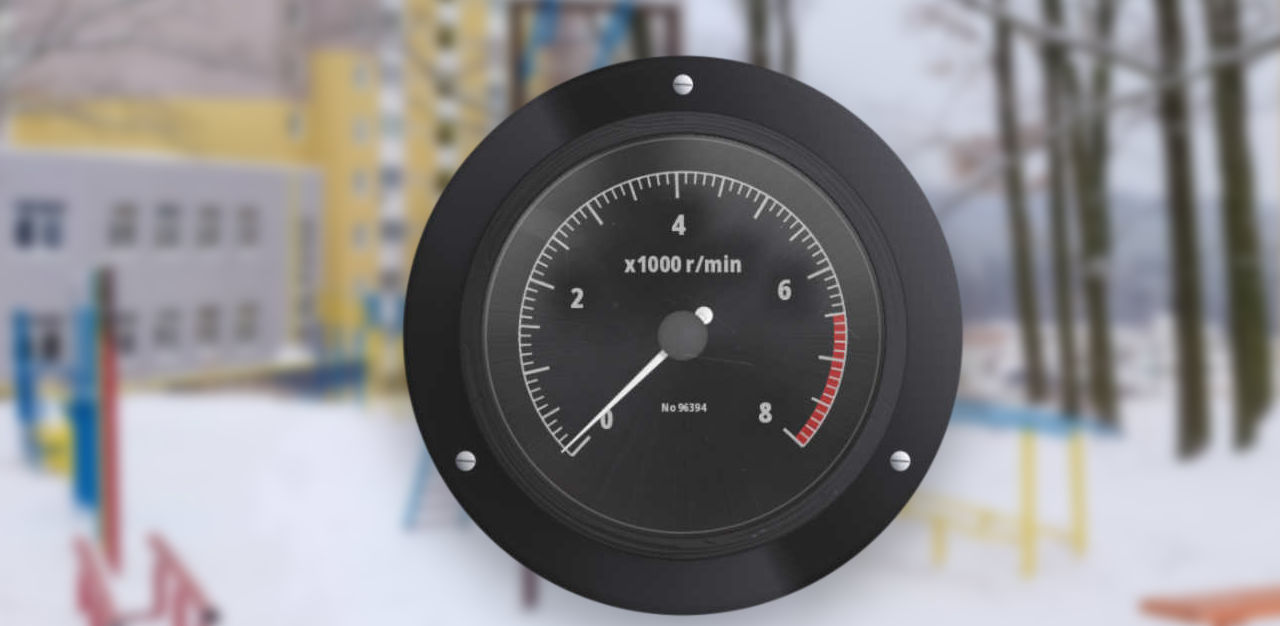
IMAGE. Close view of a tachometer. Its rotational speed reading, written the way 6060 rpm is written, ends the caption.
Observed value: 100 rpm
